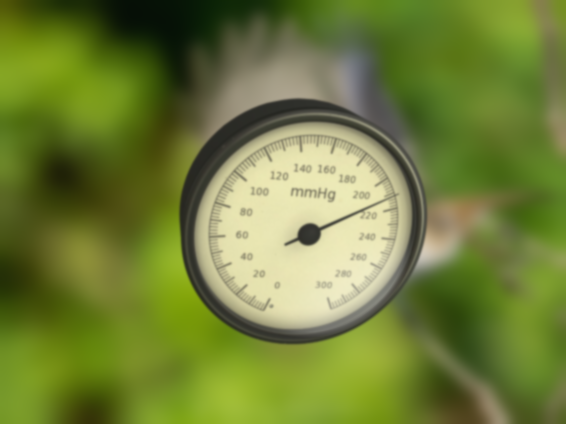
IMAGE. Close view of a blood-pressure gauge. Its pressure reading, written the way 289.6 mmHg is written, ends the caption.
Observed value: 210 mmHg
